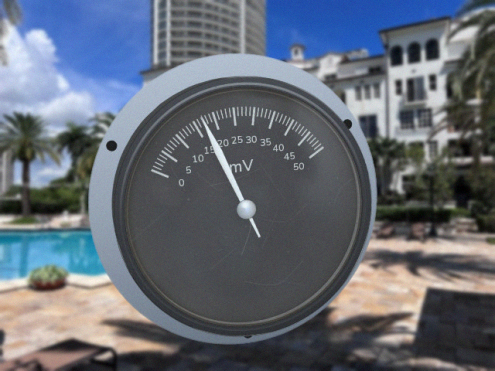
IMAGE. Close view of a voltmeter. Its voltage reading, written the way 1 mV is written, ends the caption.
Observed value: 17 mV
